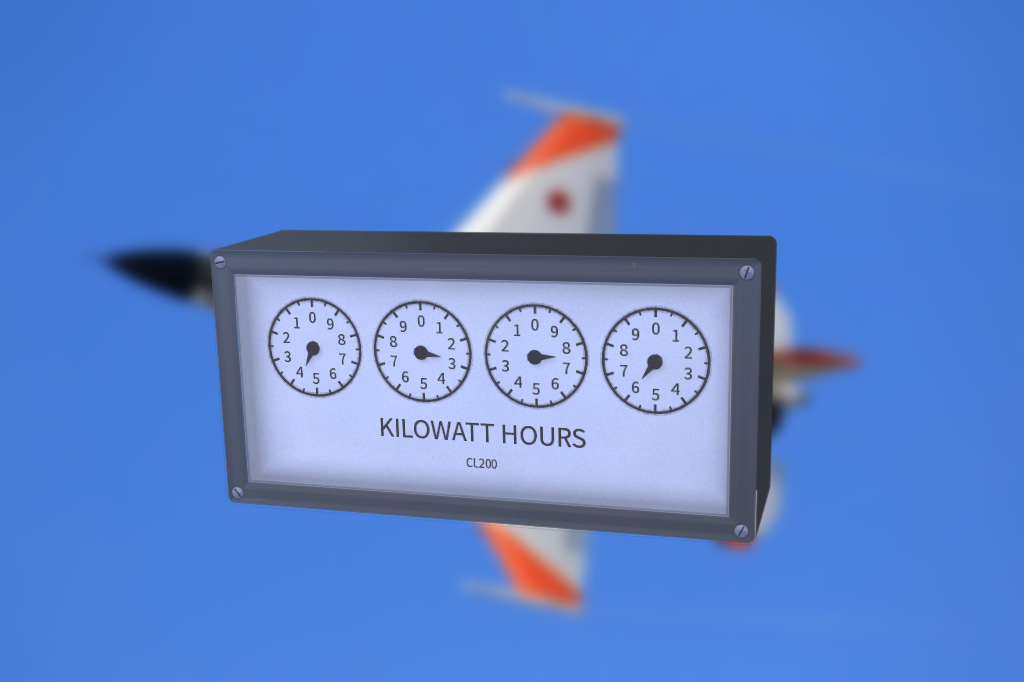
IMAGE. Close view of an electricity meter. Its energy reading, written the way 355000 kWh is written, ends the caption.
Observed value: 4276 kWh
